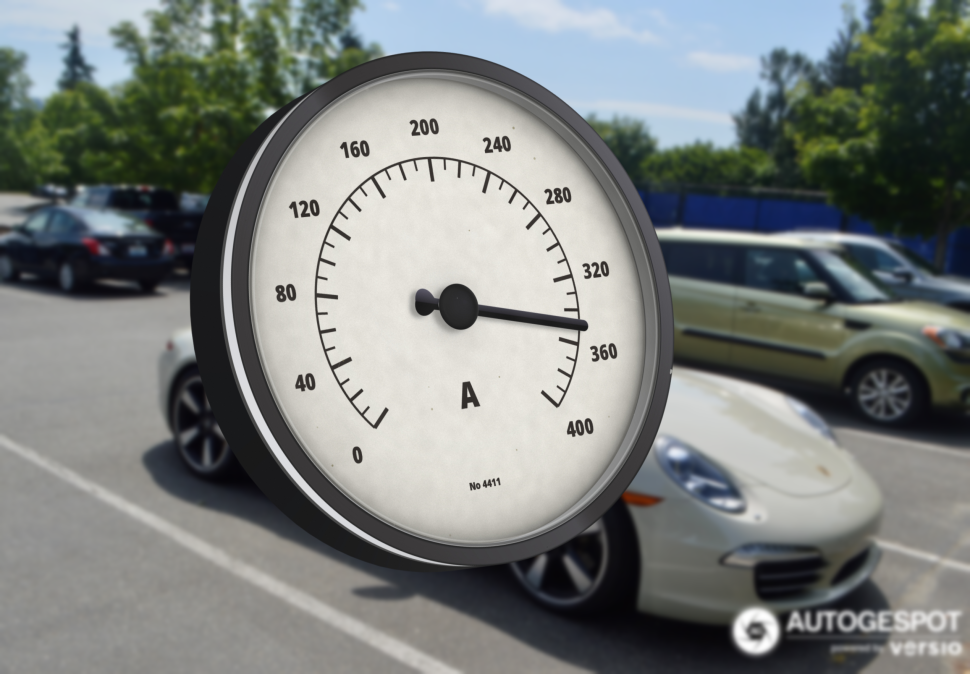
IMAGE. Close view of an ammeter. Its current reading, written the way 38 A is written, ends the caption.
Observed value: 350 A
